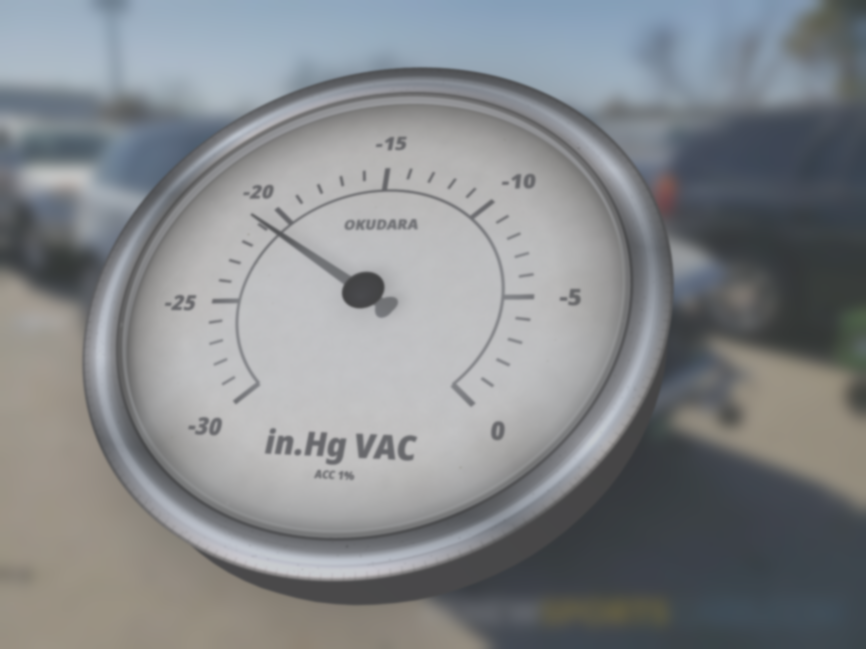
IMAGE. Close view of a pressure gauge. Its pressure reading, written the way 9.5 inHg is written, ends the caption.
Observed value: -21 inHg
